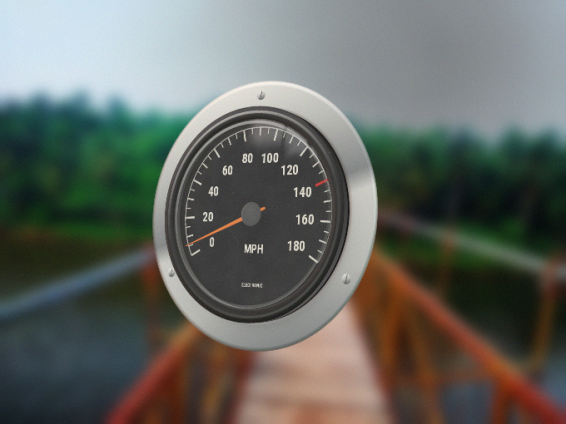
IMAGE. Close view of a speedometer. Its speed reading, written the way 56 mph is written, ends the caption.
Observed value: 5 mph
